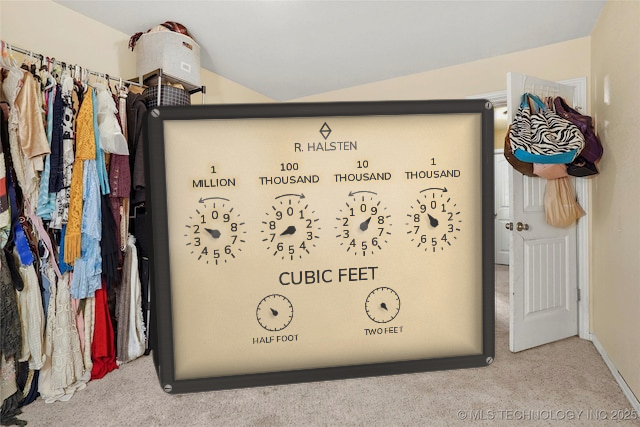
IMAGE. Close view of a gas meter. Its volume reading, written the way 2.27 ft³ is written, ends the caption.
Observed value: 168900 ft³
